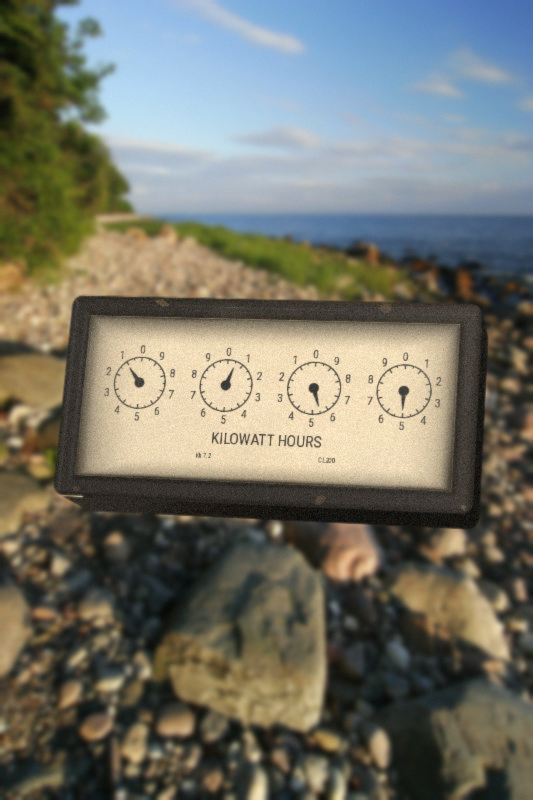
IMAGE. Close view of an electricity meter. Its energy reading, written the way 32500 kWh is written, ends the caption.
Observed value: 1055 kWh
